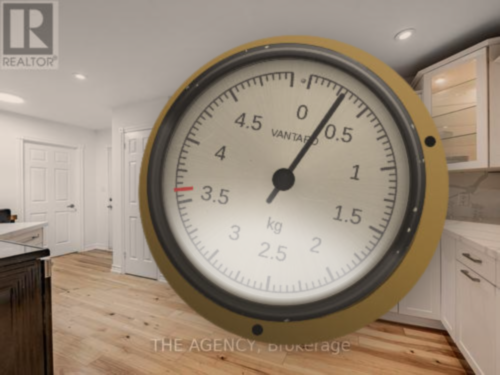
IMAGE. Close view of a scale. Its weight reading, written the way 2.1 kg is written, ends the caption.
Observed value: 0.3 kg
